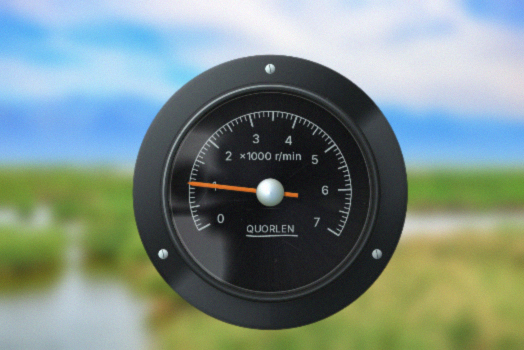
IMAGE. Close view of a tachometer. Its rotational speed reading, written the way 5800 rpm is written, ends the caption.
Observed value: 1000 rpm
